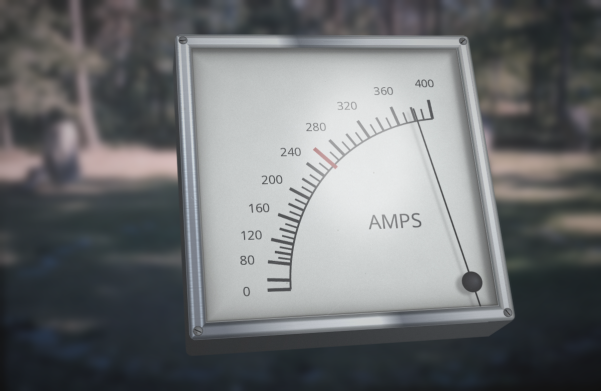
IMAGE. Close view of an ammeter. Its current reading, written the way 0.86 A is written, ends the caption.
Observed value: 380 A
